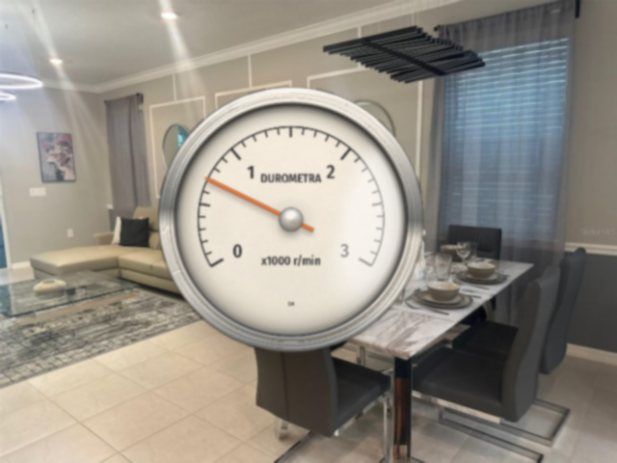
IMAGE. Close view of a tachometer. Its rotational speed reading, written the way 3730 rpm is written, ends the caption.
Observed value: 700 rpm
